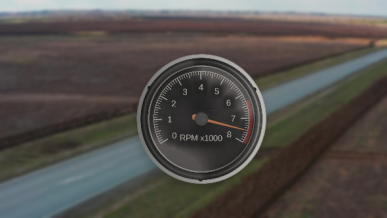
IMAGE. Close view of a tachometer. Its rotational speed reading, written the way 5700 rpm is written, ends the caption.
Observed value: 7500 rpm
